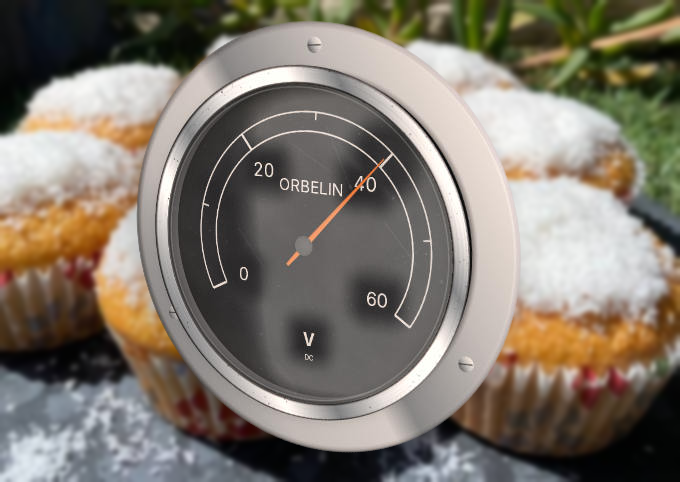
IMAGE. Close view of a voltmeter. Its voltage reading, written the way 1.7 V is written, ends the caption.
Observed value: 40 V
